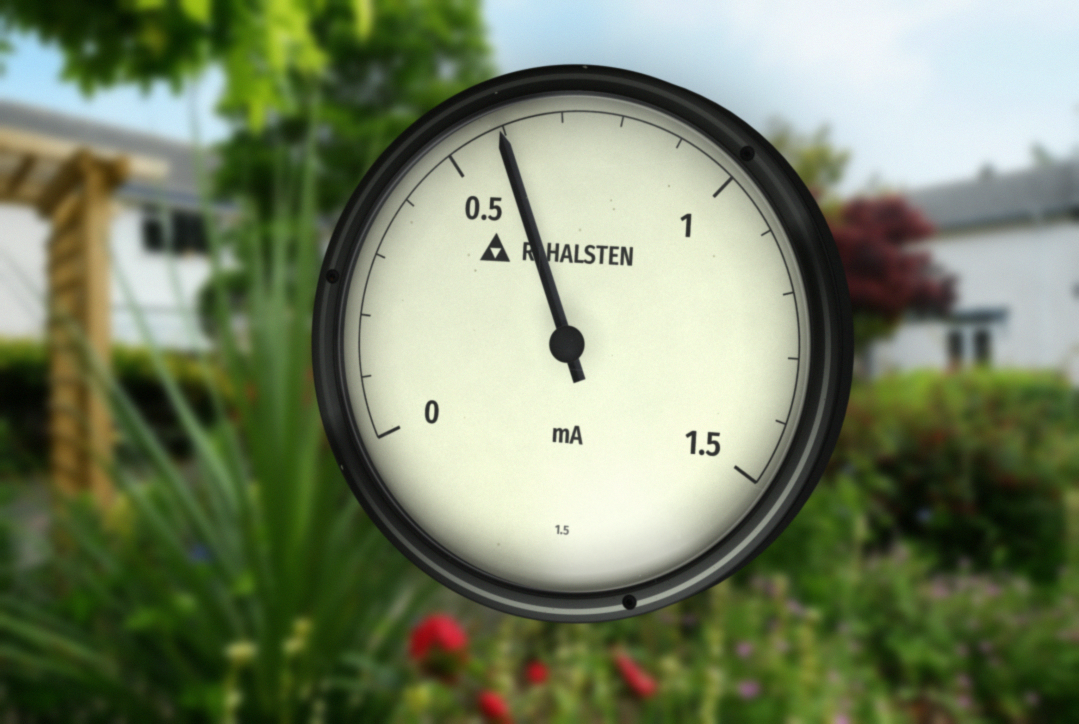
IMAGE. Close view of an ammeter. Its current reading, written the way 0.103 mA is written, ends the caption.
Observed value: 0.6 mA
